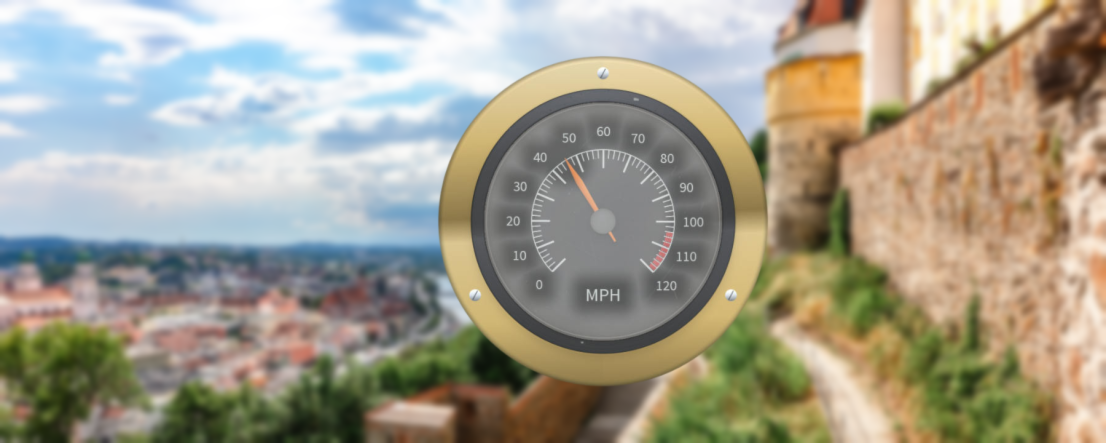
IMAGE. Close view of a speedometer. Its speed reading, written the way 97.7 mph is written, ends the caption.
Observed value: 46 mph
